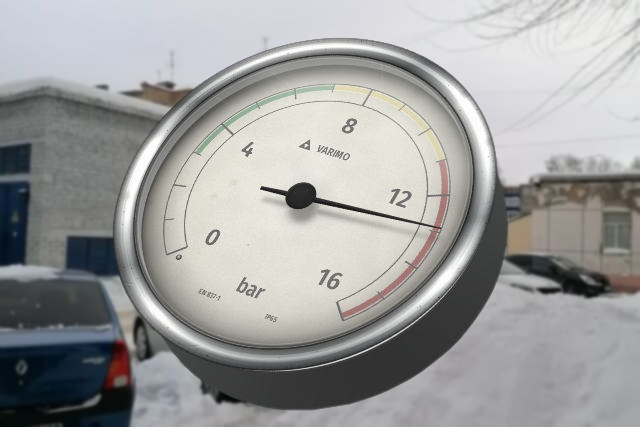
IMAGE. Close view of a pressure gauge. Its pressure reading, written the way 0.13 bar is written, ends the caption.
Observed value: 13 bar
